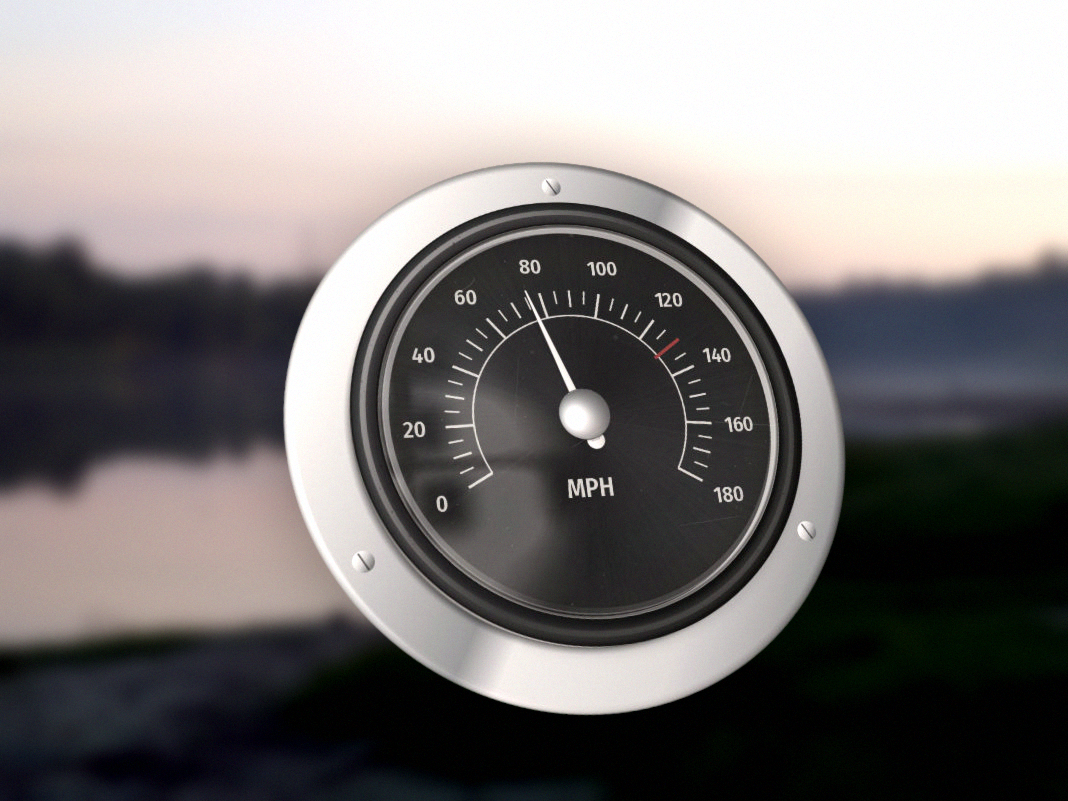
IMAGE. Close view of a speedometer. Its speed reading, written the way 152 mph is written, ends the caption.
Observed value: 75 mph
